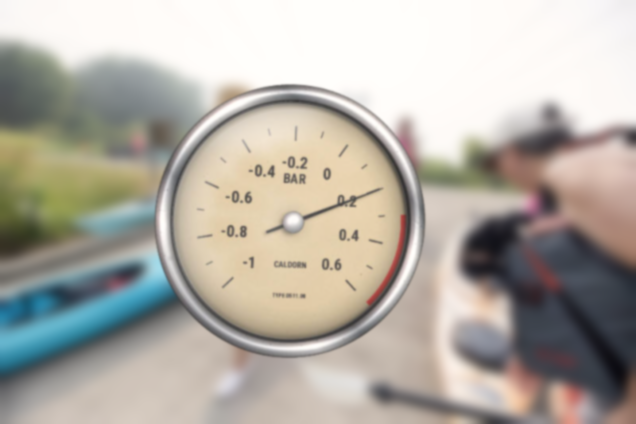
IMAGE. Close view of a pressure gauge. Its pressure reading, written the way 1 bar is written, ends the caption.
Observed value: 0.2 bar
